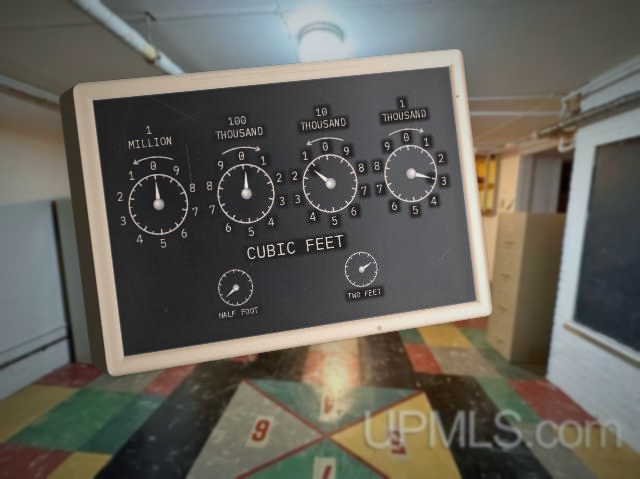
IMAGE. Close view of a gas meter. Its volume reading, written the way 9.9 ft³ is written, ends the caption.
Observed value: 1300 ft³
